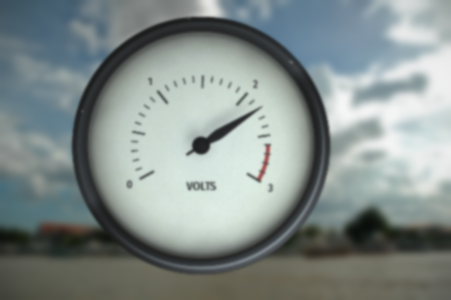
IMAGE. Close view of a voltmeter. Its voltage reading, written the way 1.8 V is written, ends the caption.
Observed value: 2.2 V
